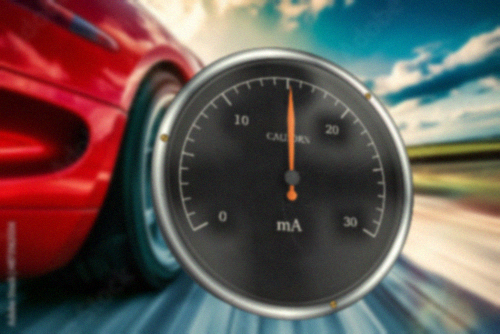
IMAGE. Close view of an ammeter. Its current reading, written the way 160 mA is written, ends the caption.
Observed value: 15 mA
